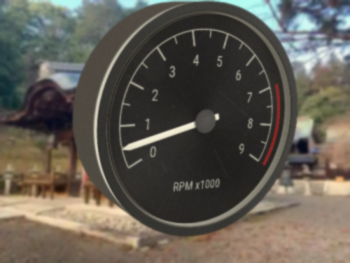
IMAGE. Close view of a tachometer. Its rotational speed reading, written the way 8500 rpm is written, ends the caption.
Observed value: 500 rpm
